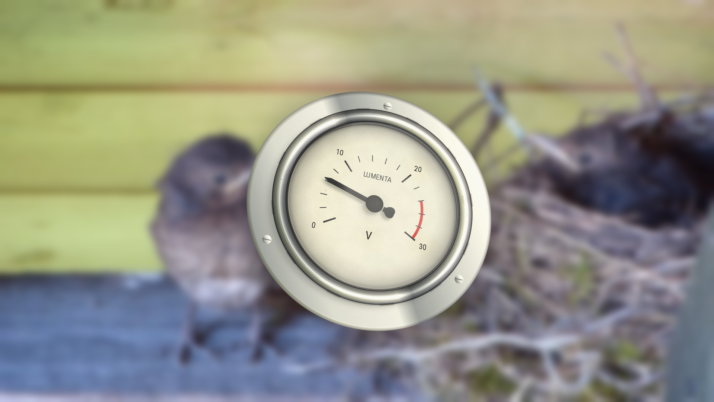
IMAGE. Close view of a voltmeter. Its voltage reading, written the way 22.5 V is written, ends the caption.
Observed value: 6 V
